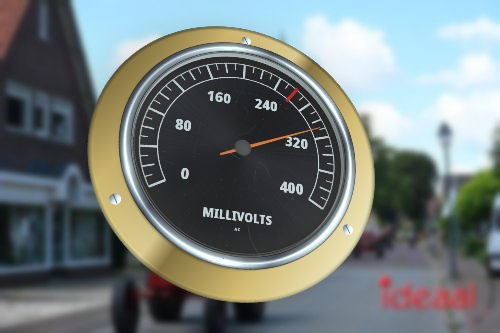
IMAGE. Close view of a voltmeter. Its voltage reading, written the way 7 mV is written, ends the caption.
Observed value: 310 mV
